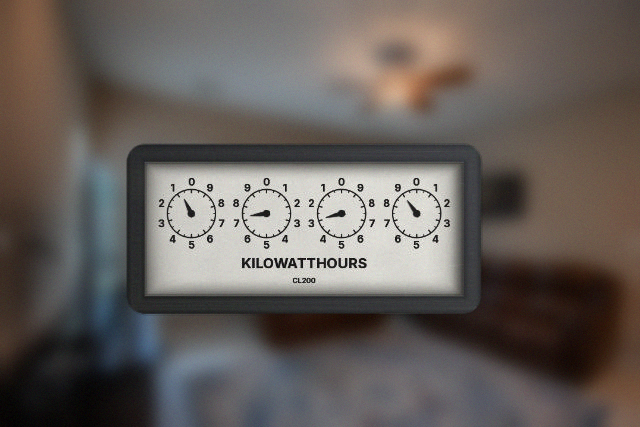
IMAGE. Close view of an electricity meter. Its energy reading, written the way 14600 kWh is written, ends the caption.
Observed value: 729 kWh
